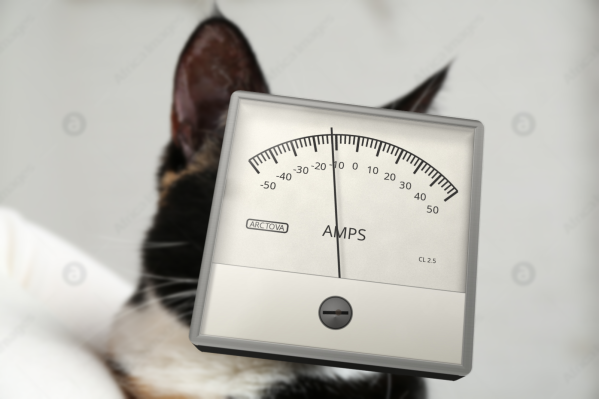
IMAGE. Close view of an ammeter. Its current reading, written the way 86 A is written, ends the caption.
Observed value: -12 A
